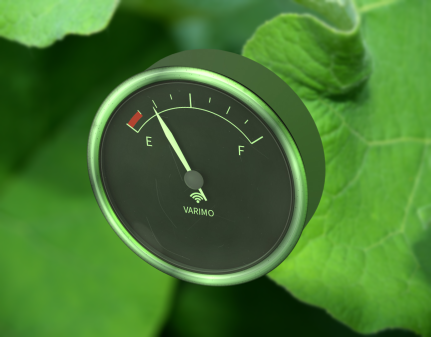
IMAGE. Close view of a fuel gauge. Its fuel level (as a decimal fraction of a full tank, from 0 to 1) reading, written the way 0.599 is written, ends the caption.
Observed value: 0.25
